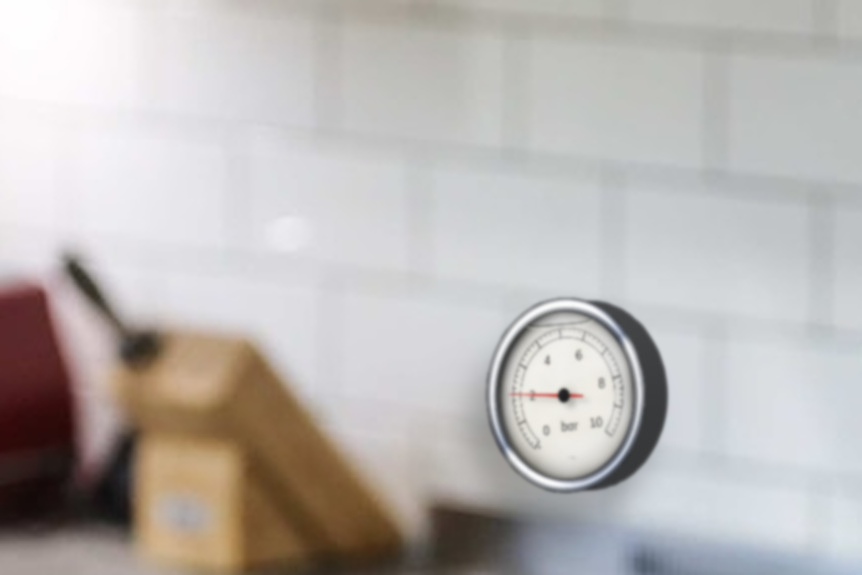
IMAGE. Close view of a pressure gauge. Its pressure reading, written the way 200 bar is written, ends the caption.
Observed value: 2 bar
